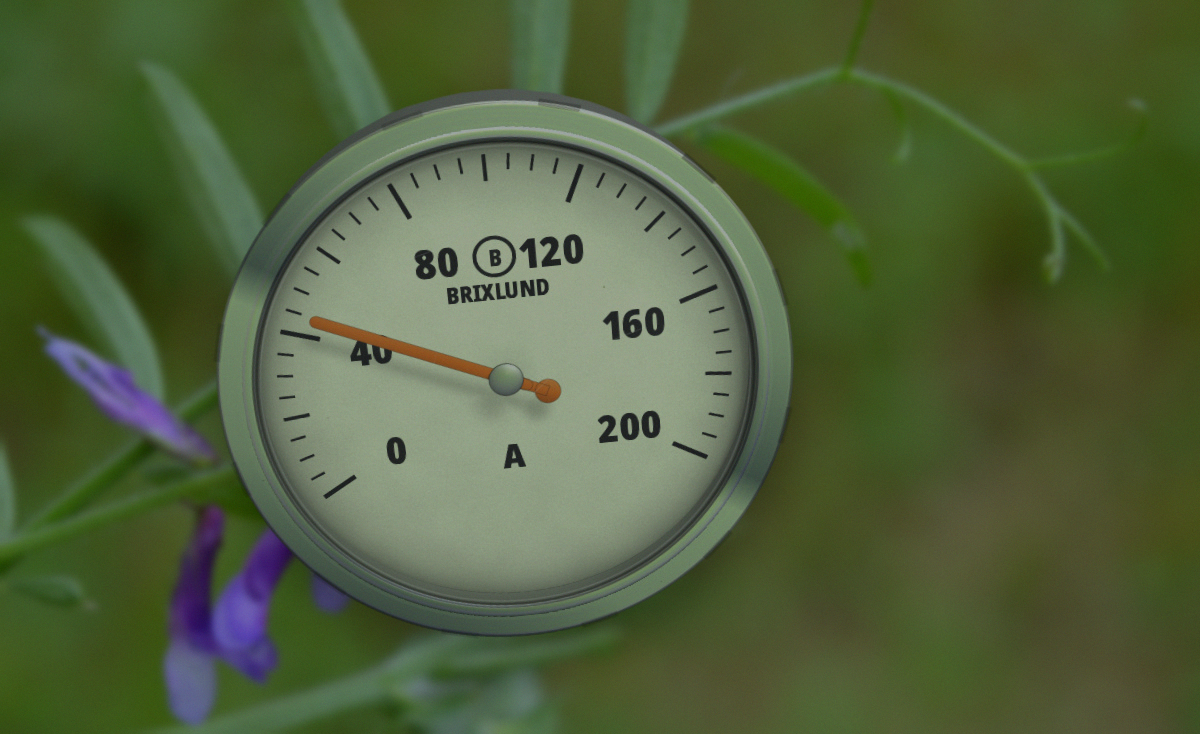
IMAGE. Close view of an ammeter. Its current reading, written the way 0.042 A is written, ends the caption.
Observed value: 45 A
